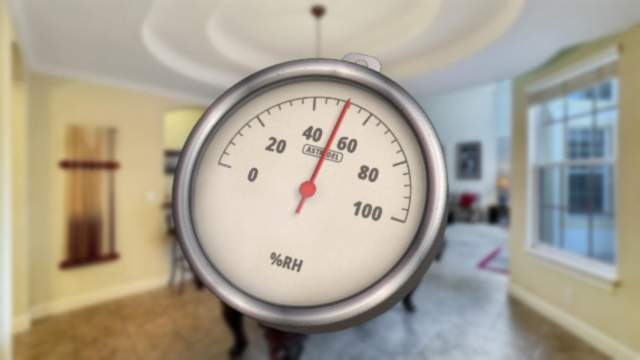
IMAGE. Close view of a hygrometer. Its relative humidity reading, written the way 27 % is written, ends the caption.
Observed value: 52 %
